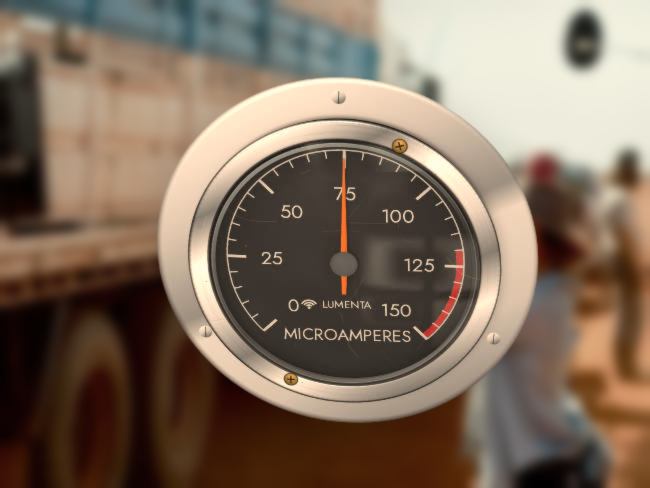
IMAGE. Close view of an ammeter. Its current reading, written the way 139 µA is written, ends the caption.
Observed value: 75 µA
